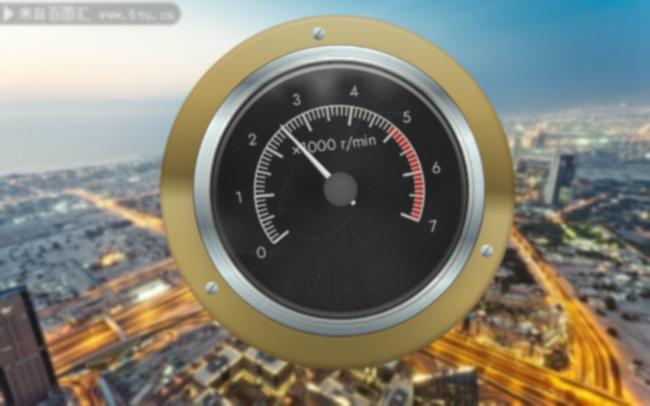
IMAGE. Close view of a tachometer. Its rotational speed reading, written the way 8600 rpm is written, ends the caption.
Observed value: 2500 rpm
